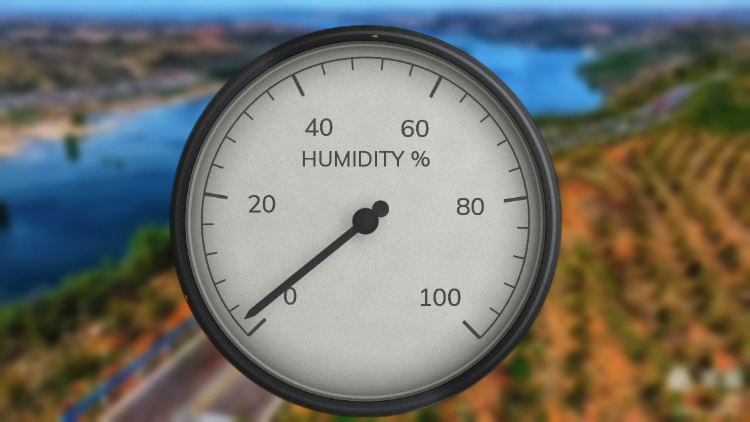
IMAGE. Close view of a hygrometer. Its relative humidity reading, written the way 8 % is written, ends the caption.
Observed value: 2 %
